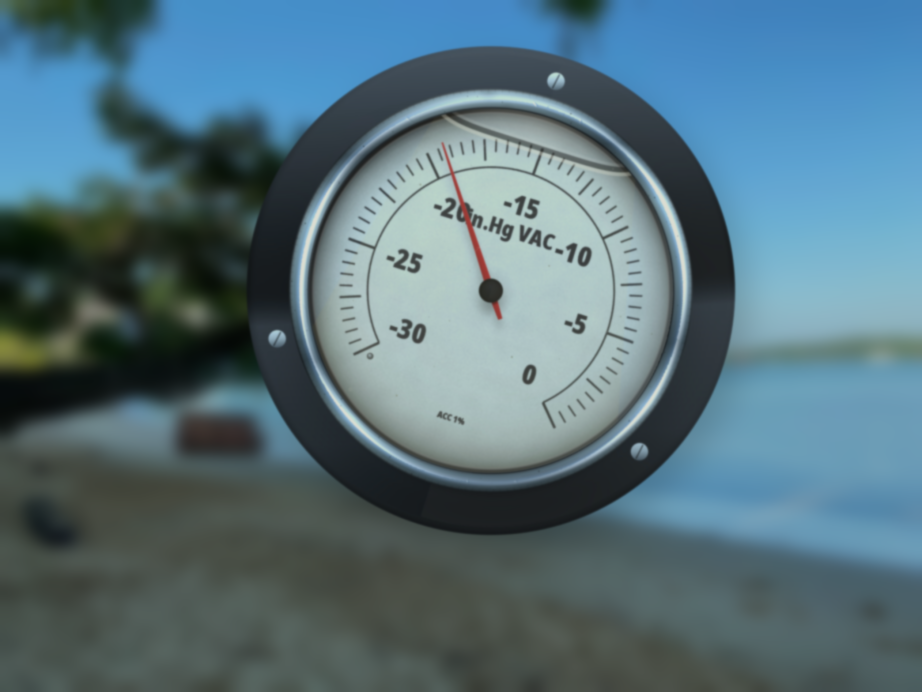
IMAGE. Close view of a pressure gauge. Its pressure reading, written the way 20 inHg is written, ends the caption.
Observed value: -19.25 inHg
